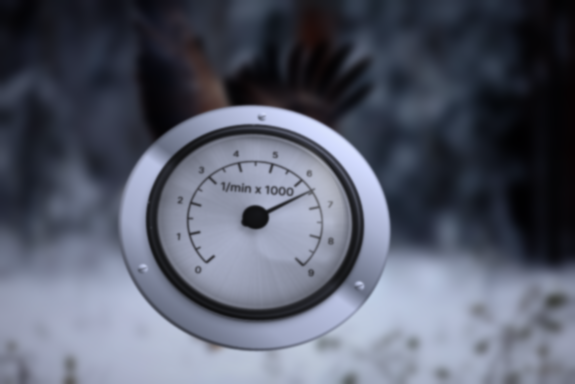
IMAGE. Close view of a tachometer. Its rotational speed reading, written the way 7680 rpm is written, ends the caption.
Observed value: 6500 rpm
